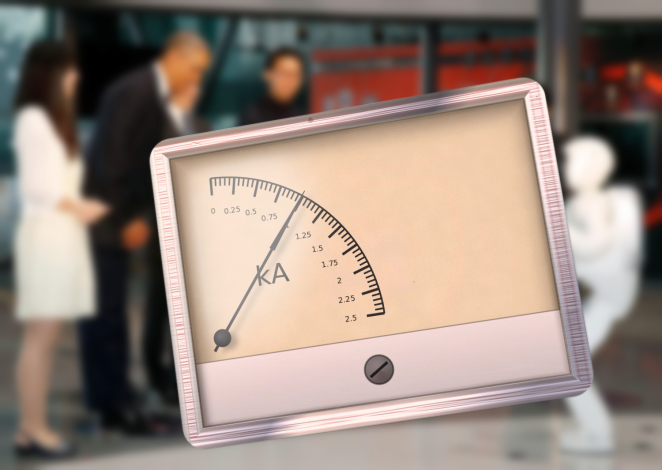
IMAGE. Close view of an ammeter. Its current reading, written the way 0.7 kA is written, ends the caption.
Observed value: 1 kA
